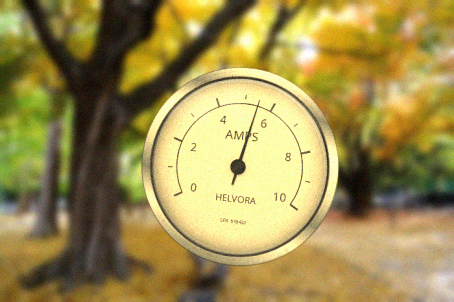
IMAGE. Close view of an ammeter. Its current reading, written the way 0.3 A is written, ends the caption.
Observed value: 5.5 A
